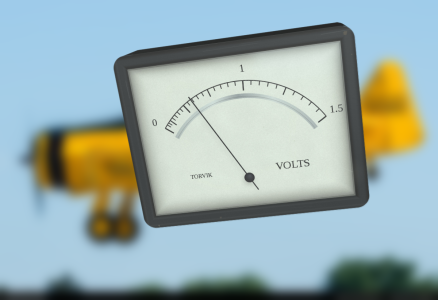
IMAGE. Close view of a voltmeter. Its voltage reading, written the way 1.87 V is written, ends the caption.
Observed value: 0.6 V
